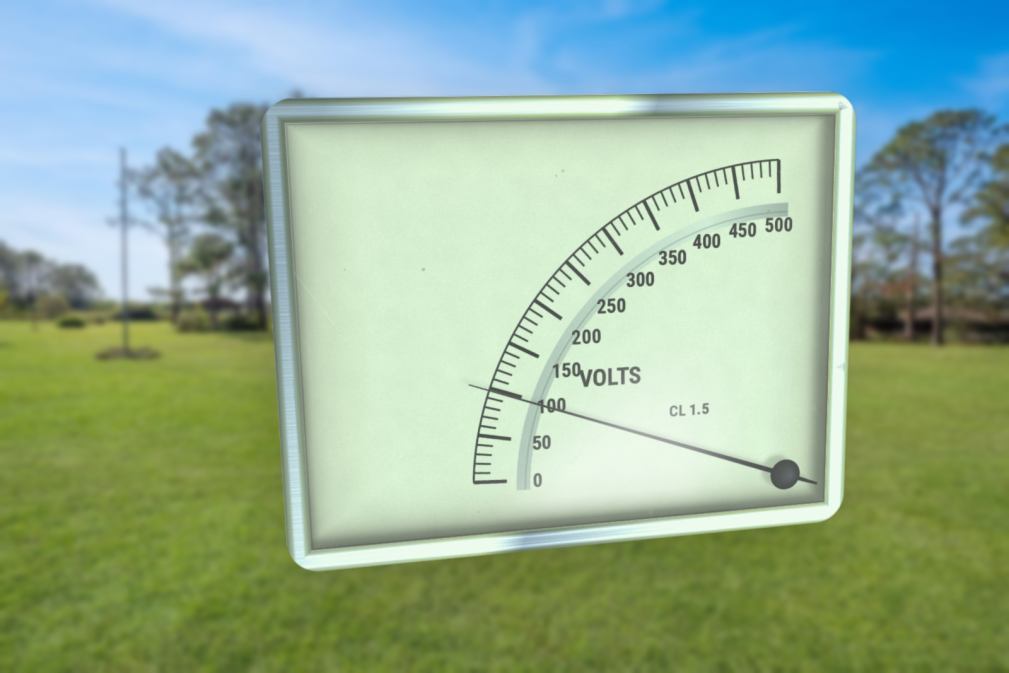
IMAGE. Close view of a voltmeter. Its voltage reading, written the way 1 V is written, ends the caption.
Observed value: 100 V
